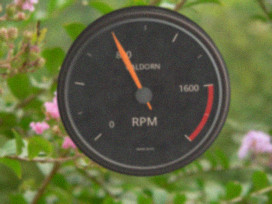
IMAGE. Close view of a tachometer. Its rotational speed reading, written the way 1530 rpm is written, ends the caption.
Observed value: 800 rpm
